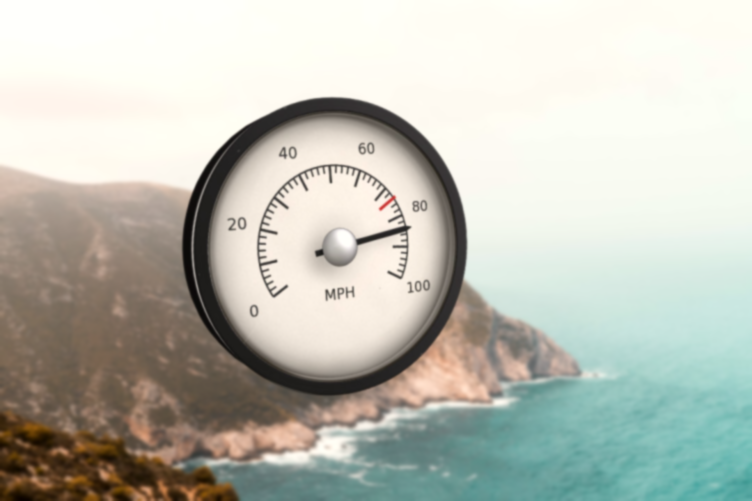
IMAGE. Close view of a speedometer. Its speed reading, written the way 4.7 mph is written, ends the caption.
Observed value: 84 mph
